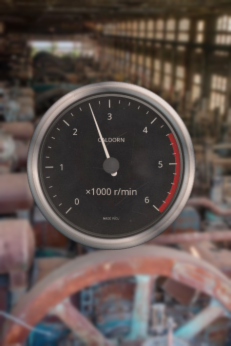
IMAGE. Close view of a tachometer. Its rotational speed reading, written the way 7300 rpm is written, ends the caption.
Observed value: 2600 rpm
